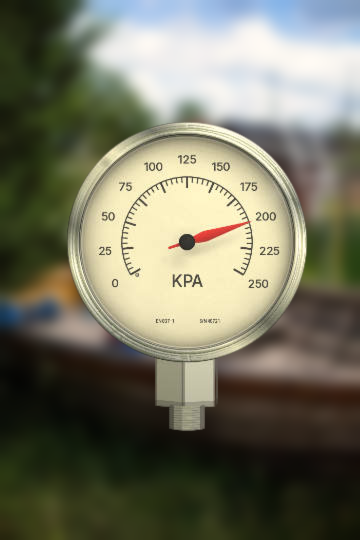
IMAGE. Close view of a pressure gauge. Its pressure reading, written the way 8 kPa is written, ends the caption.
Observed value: 200 kPa
